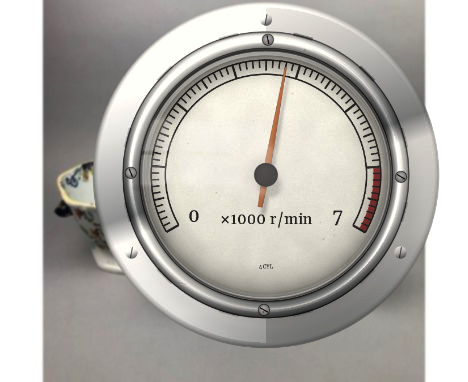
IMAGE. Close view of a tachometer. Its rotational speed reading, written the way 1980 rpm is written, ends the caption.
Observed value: 3800 rpm
